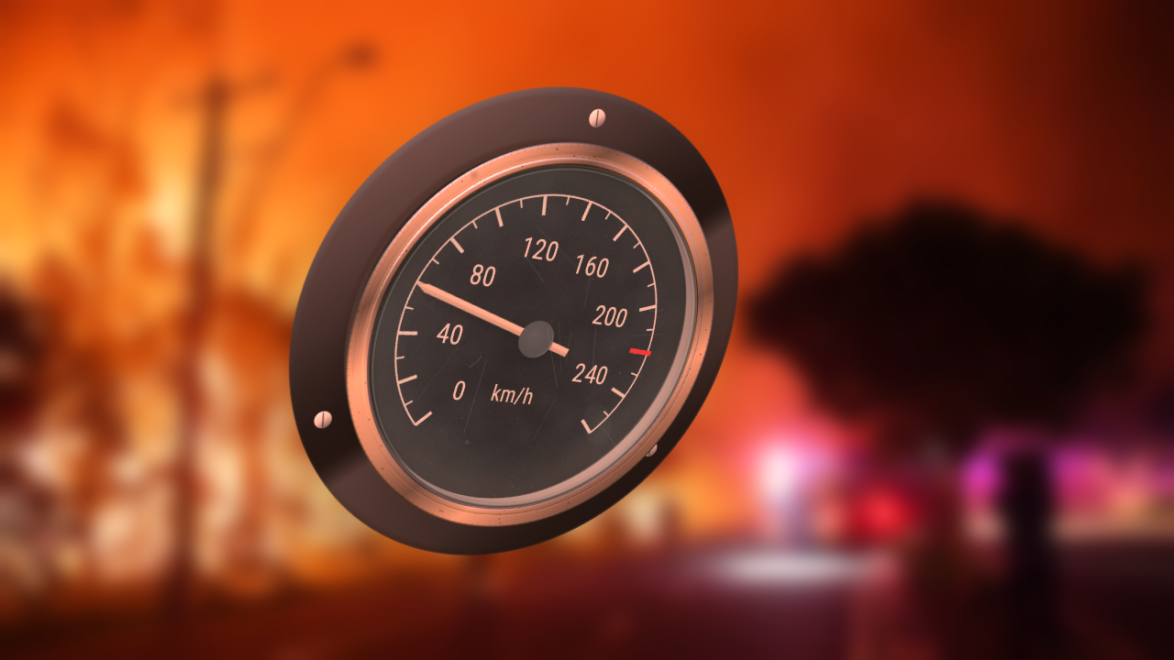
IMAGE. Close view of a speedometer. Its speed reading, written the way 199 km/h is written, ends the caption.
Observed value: 60 km/h
